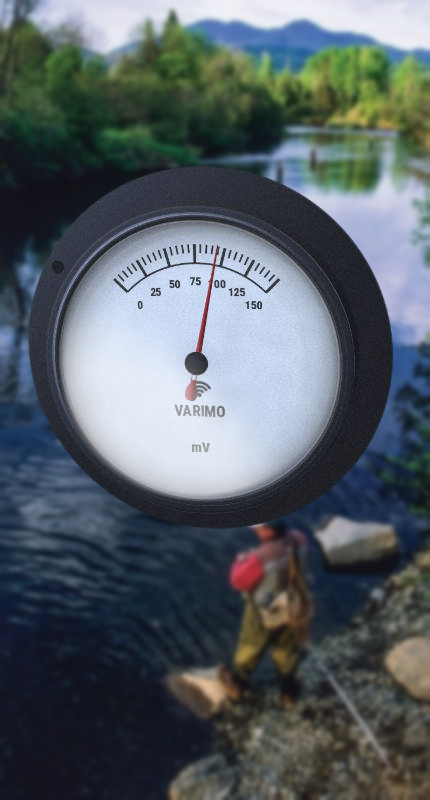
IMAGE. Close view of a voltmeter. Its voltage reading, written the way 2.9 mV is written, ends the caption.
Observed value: 95 mV
